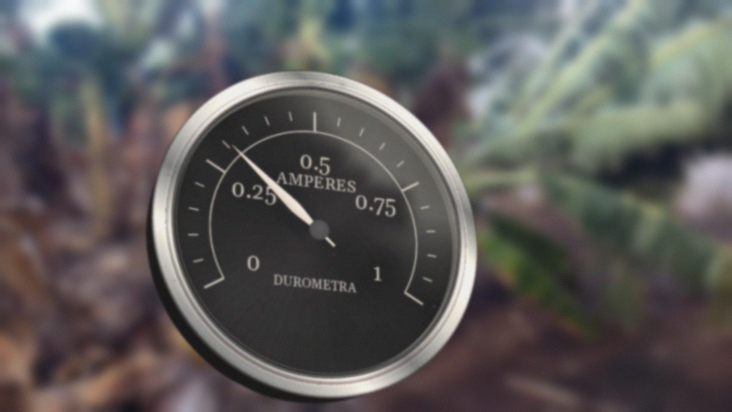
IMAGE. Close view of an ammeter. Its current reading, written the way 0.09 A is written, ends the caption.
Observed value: 0.3 A
